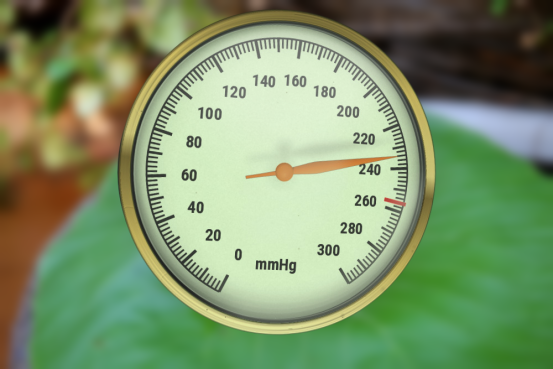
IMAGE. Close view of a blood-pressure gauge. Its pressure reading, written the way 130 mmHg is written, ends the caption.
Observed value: 234 mmHg
